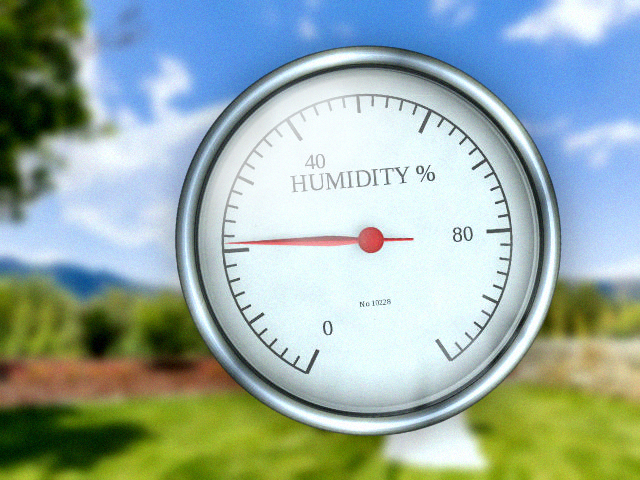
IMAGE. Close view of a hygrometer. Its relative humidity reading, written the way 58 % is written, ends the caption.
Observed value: 21 %
